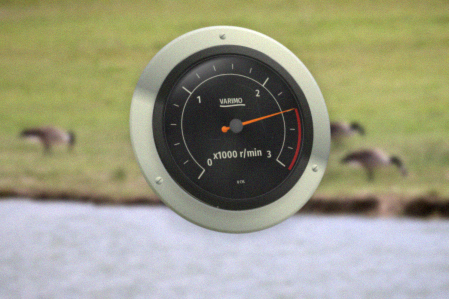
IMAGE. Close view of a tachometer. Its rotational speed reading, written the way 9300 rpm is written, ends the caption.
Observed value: 2400 rpm
